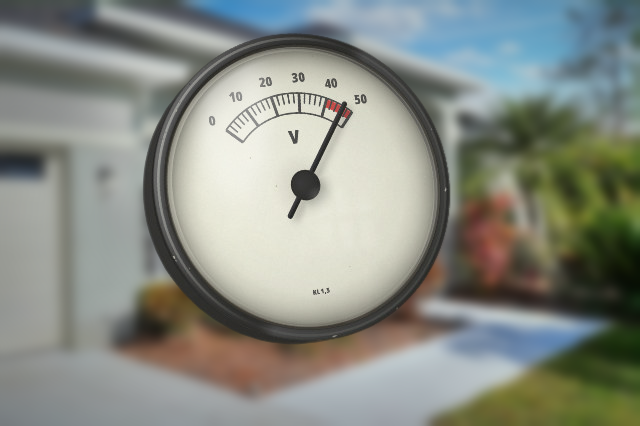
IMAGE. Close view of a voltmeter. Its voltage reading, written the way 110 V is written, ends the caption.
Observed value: 46 V
